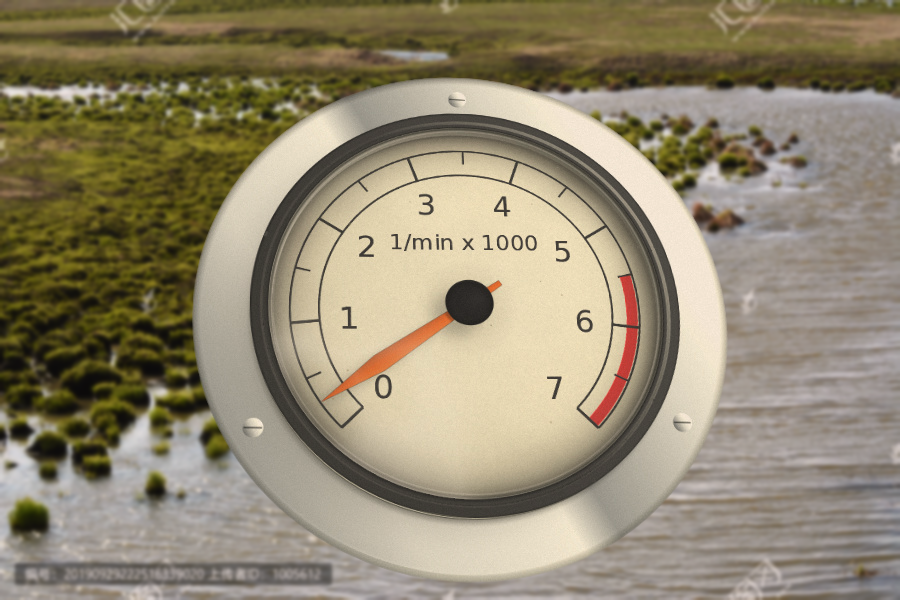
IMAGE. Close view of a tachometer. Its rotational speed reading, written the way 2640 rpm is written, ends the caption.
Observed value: 250 rpm
